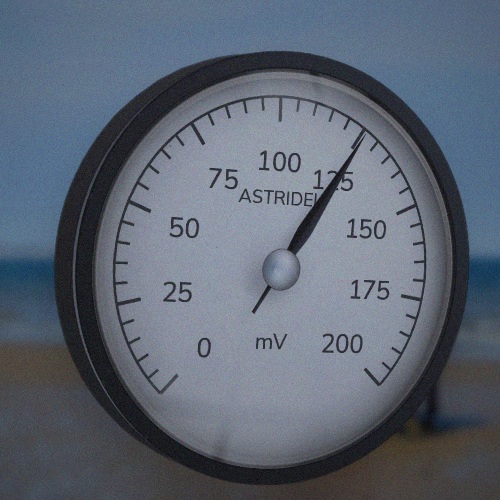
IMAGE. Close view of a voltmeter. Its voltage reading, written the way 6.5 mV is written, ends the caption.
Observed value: 125 mV
